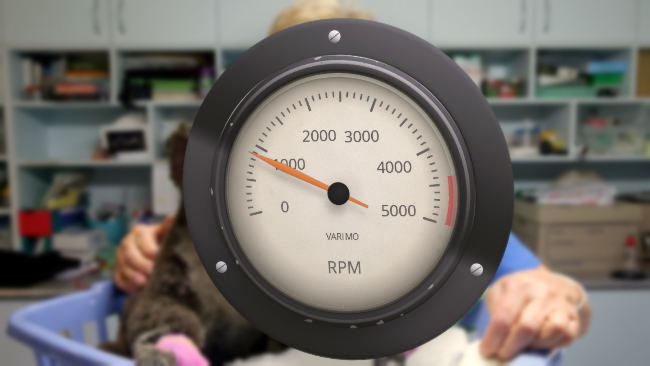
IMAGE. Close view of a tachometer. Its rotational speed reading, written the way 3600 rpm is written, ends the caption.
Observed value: 900 rpm
